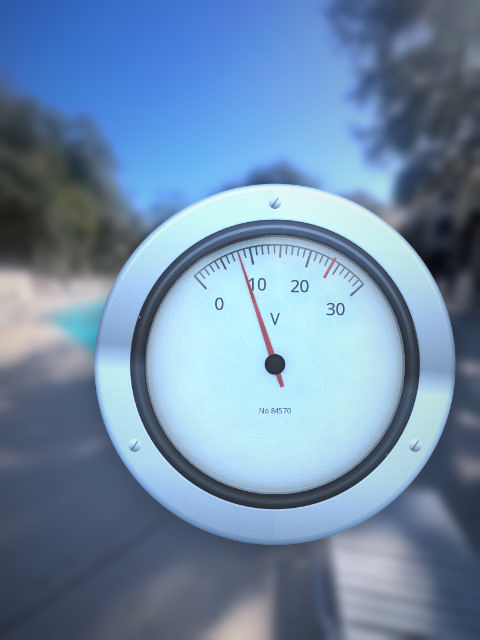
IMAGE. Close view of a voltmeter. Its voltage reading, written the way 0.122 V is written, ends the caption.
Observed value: 8 V
